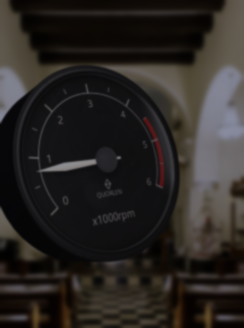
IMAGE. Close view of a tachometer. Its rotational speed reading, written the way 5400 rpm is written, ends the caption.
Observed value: 750 rpm
